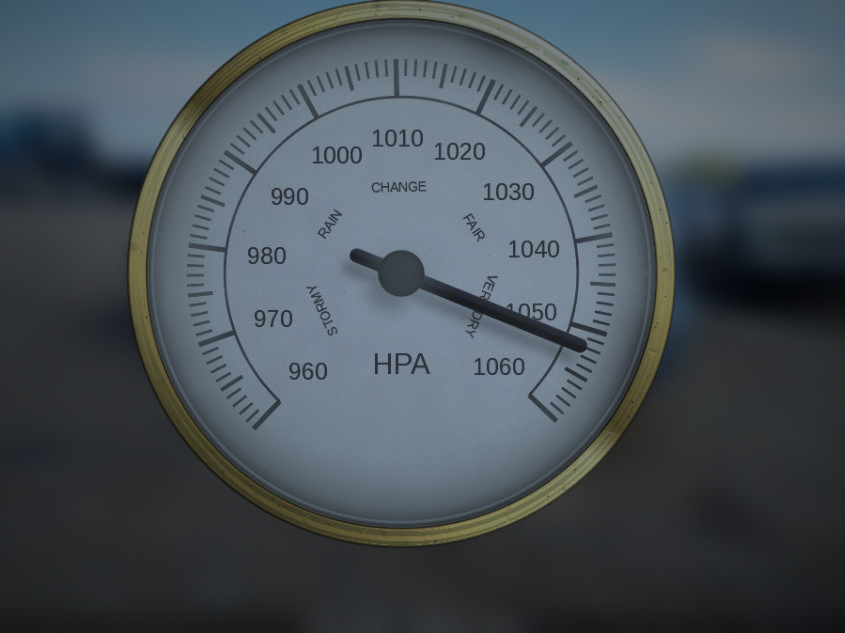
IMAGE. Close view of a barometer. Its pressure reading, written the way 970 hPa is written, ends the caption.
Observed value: 1052 hPa
